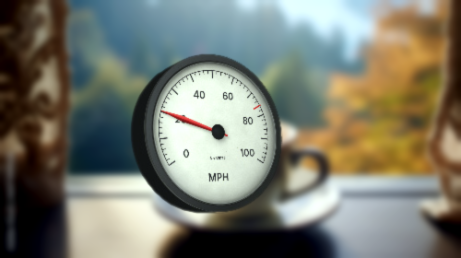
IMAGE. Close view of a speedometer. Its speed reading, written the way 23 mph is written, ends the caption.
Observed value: 20 mph
